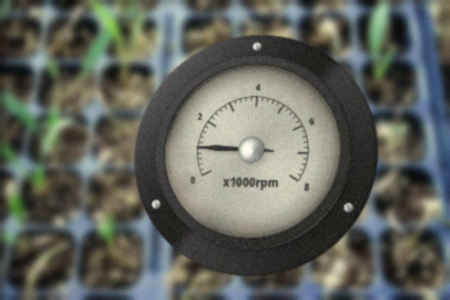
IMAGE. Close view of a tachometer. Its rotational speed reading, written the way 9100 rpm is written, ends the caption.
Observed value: 1000 rpm
